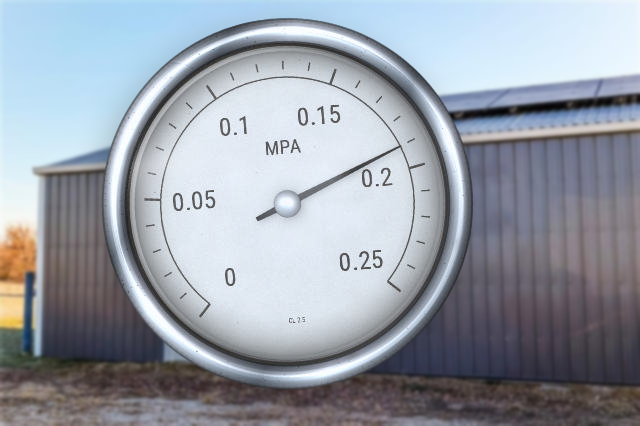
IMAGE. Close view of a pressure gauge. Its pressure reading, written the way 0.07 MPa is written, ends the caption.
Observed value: 0.19 MPa
